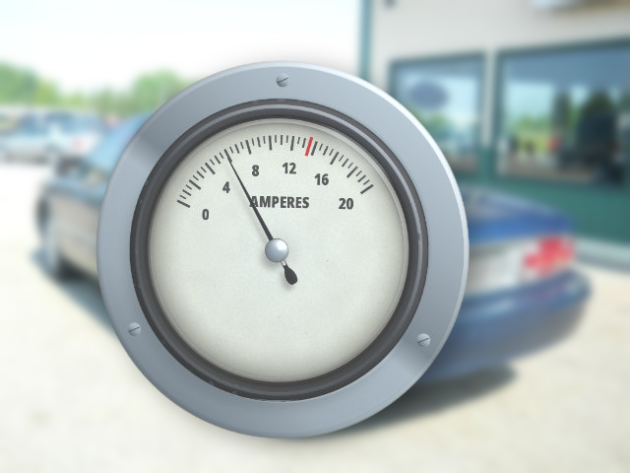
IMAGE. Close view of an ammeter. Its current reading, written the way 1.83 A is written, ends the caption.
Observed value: 6 A
